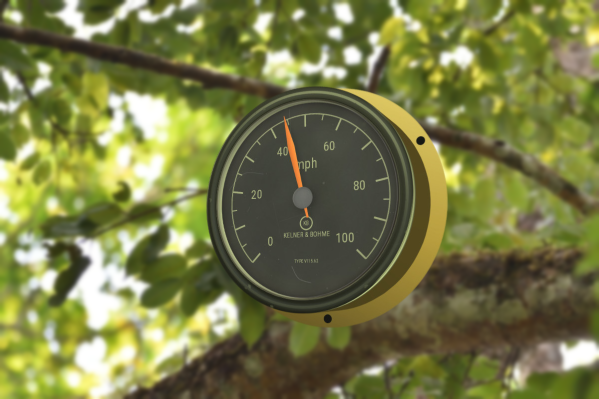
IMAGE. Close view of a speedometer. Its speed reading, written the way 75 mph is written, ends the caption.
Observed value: 45 mph
